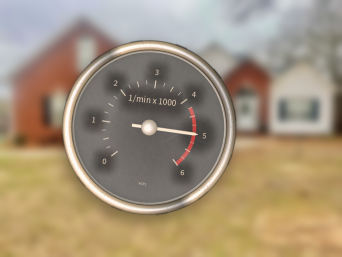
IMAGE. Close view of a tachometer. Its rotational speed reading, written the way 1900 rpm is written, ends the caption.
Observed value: 5000 rpm
